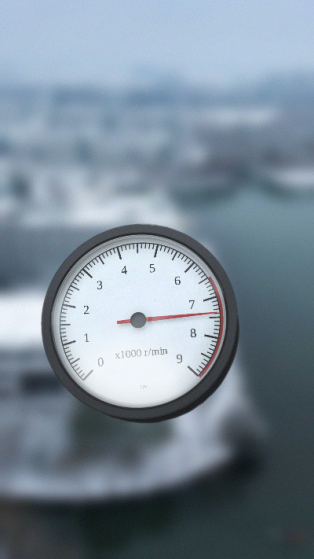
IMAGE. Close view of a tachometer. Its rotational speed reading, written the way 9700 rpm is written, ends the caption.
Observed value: 7400 rpm
